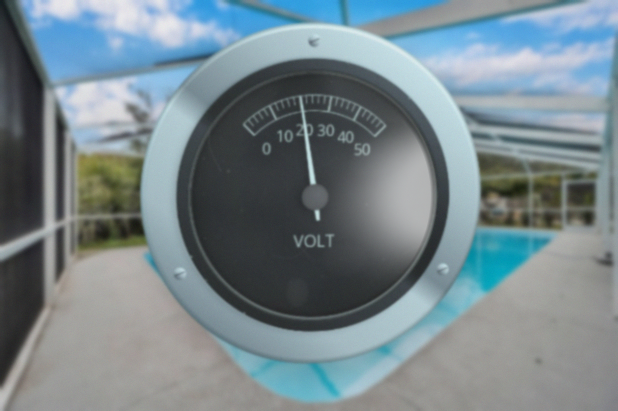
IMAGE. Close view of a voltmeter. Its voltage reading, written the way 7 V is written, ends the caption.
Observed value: 20 V
